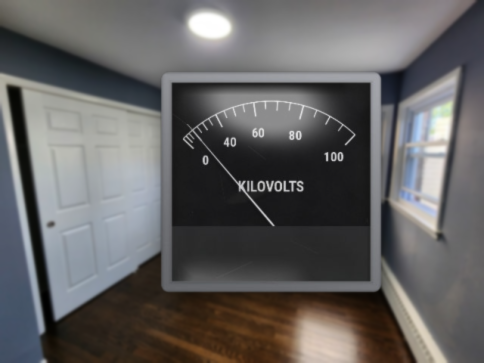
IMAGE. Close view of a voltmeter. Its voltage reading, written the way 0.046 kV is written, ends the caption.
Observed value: 20 kV
